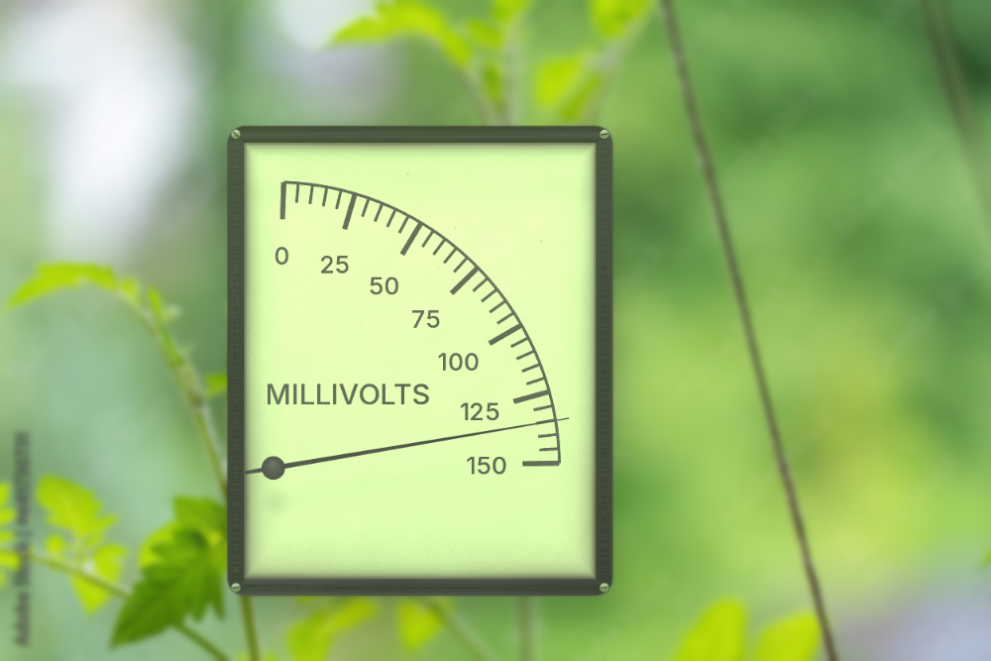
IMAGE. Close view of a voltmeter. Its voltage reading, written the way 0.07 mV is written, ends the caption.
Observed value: 135 mV
